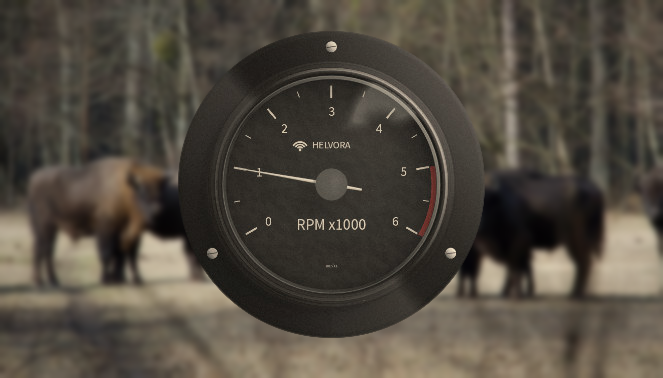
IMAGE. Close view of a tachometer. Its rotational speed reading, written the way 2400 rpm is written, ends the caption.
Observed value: 1000 rpm
